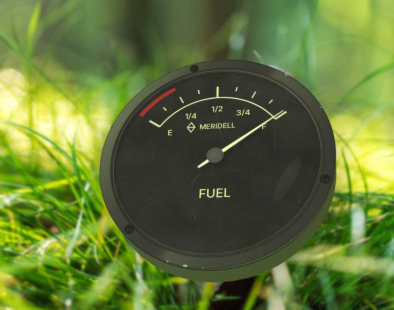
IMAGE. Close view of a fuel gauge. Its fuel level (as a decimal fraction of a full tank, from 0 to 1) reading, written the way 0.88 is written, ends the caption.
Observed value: 1
